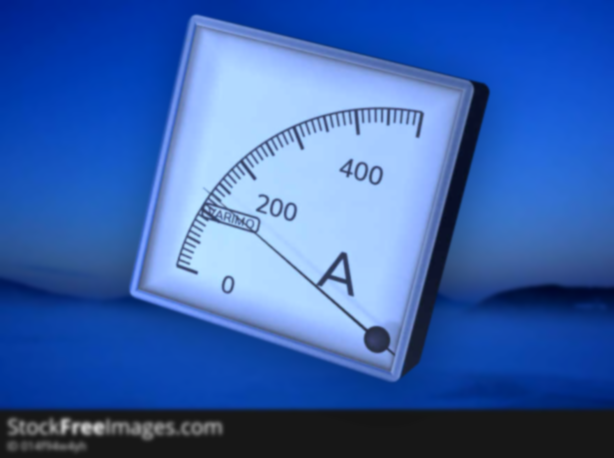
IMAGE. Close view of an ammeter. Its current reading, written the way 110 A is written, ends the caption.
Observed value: 130 A
